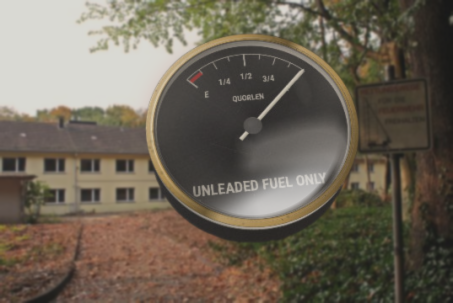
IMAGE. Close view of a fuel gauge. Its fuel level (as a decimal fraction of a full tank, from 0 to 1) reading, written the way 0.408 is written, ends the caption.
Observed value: 1
